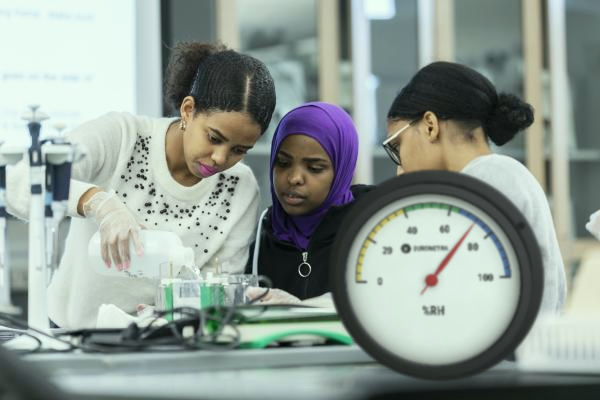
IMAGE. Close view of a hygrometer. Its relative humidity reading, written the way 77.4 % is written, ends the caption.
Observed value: 72 %
